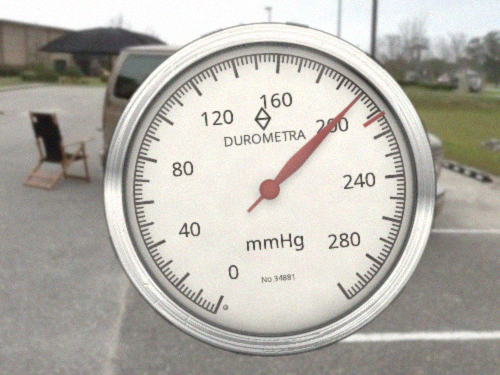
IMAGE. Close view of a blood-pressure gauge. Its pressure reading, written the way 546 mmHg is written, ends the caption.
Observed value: 200 mmHg
